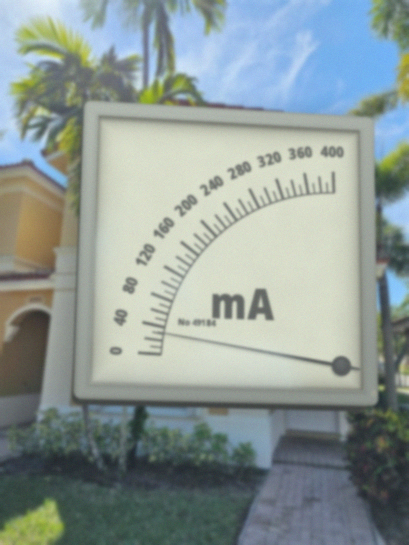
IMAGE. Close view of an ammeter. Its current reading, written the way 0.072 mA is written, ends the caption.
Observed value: 30 mA
